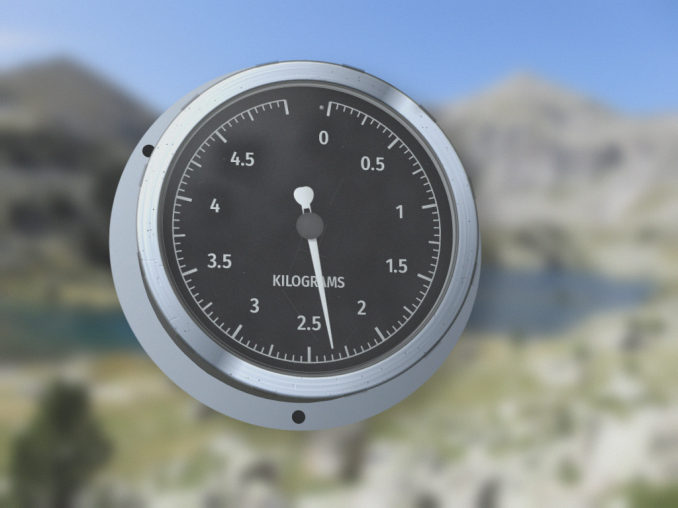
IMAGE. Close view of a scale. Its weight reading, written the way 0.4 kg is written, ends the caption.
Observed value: 2.35 kg
